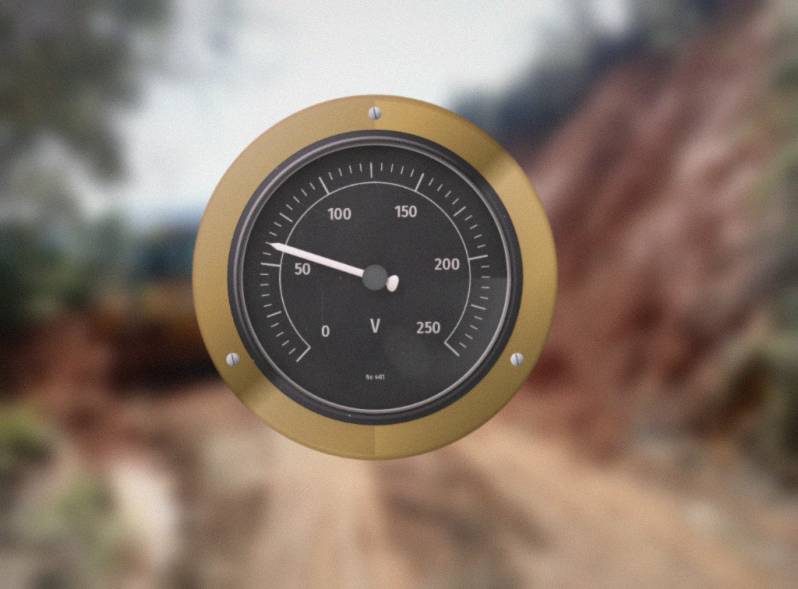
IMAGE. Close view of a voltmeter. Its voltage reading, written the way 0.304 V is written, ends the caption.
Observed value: 60 V
